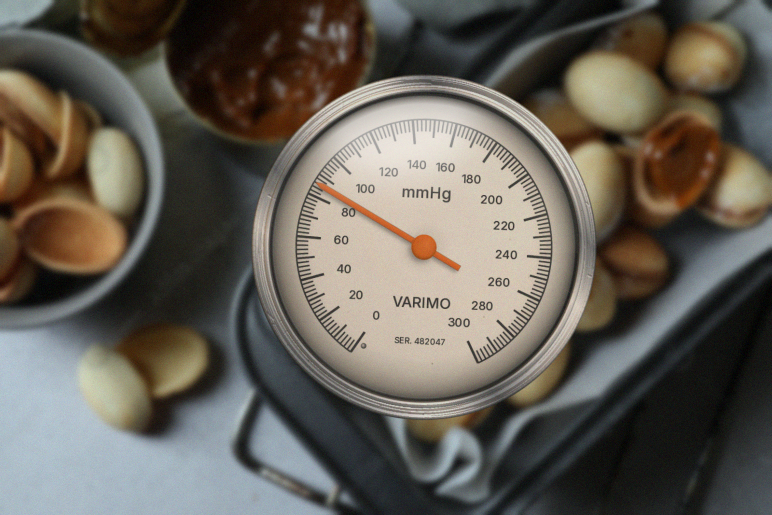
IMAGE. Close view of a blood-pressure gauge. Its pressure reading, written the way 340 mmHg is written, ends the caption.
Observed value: 86 mmHg
